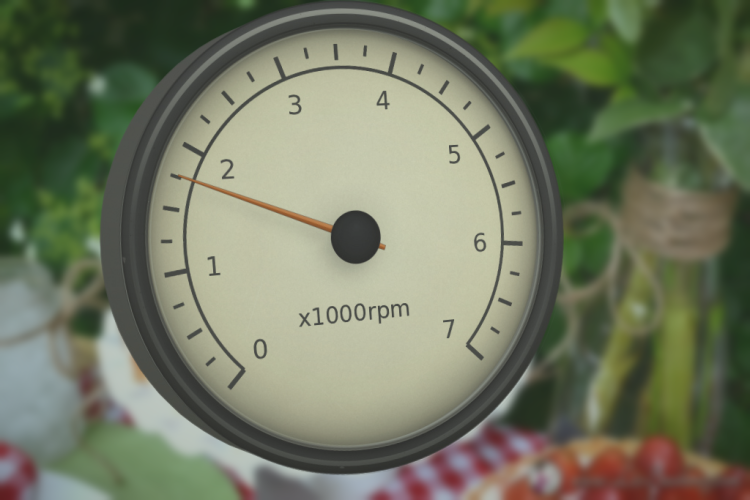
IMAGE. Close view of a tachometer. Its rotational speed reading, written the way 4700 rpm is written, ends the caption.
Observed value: 1750 rpm
